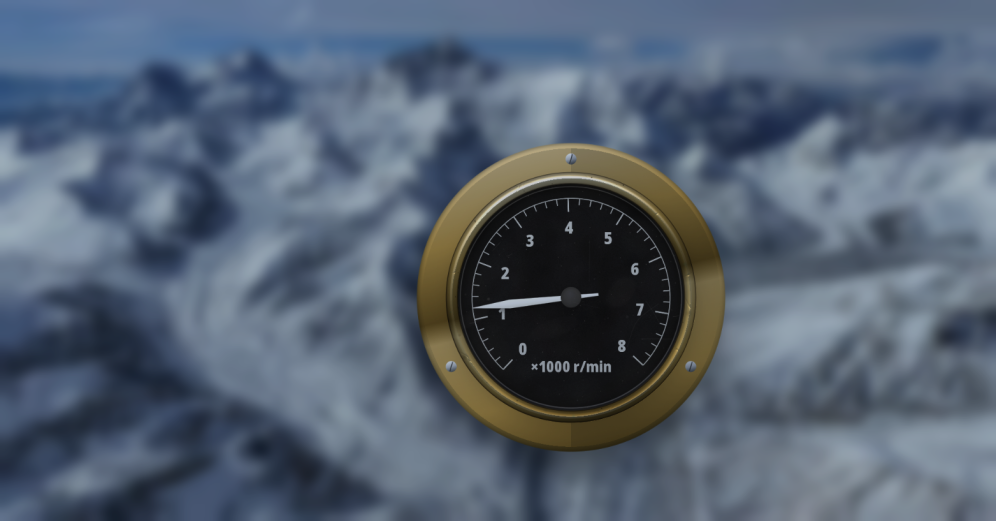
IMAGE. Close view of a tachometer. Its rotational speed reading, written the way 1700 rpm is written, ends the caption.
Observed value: 1200 rpm
